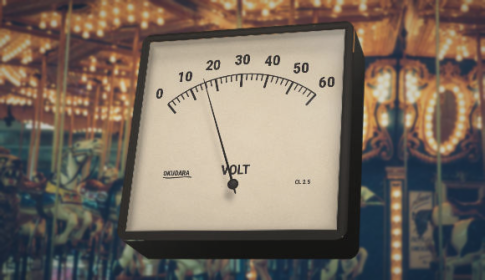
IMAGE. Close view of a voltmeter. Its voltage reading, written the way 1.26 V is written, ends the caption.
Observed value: 16 V
